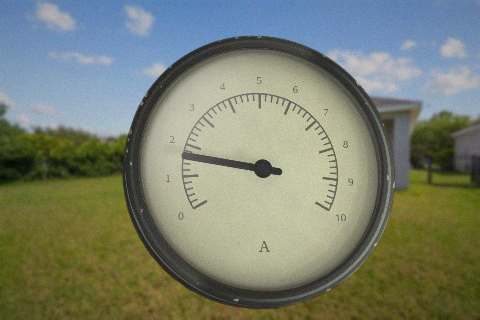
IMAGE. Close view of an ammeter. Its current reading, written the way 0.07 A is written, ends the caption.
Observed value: 1.6 A
